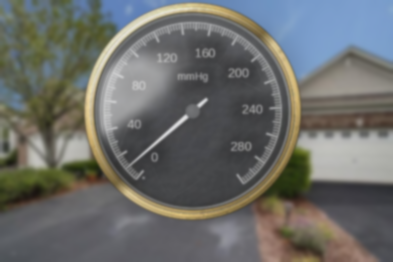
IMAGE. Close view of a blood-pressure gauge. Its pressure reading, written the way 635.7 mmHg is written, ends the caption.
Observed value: 10 mmHg
